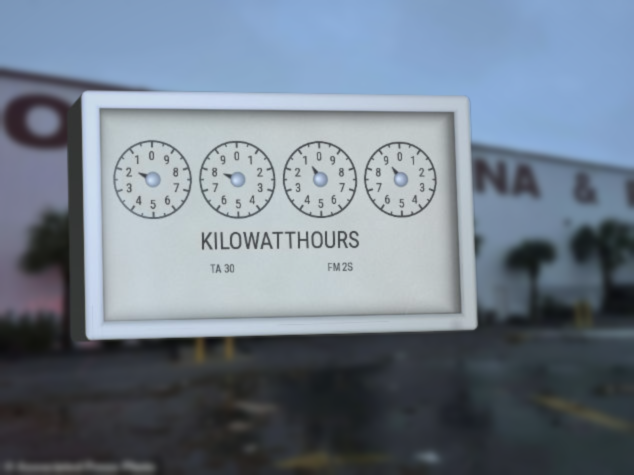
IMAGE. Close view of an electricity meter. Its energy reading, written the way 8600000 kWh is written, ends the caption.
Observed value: 1809 kWh
